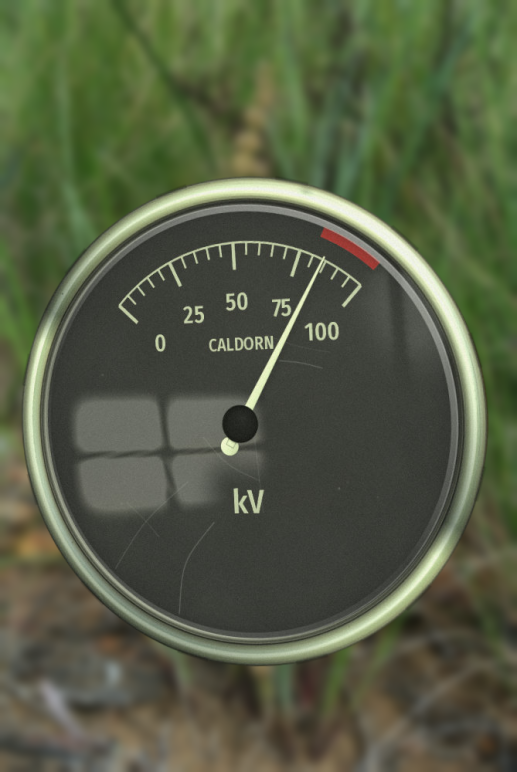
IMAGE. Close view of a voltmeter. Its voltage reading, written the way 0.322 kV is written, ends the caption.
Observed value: 85 kV
